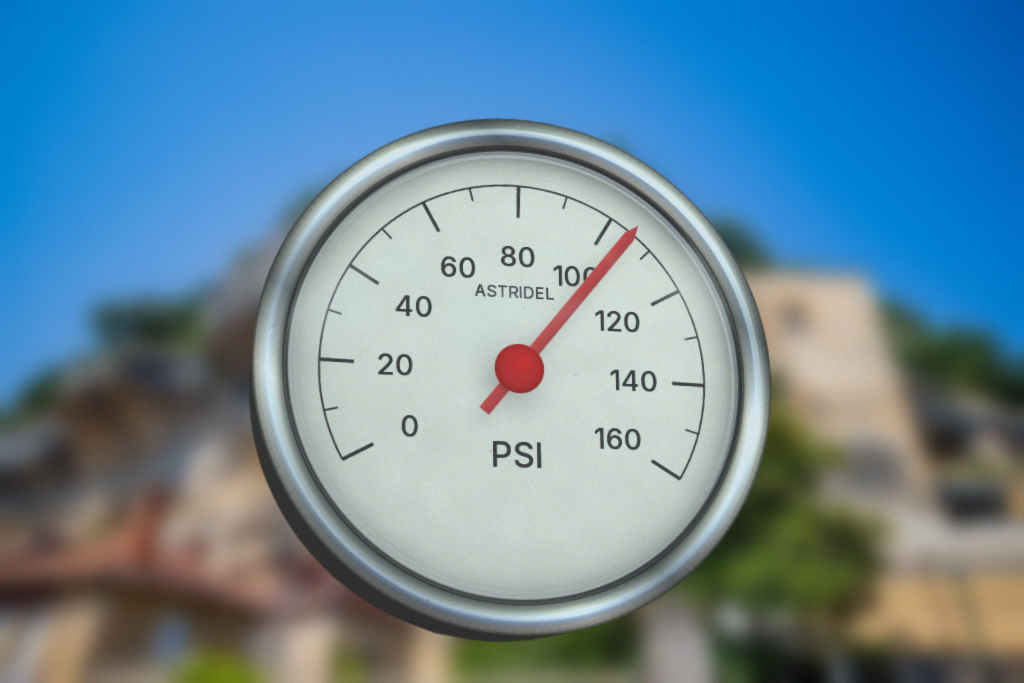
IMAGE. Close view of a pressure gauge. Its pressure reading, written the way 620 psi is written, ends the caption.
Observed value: 105 psi
